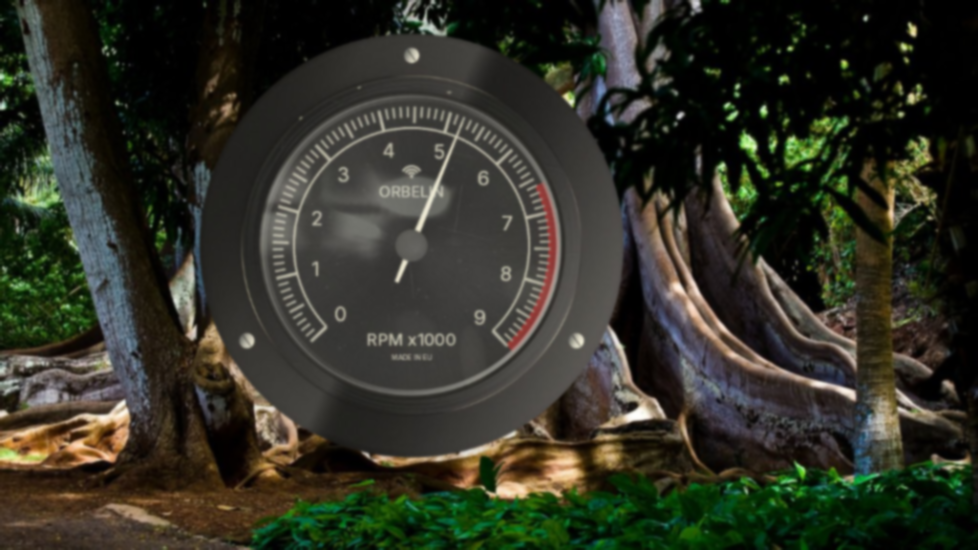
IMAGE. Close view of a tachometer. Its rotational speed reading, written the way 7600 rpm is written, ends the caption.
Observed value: 5200 rpm
